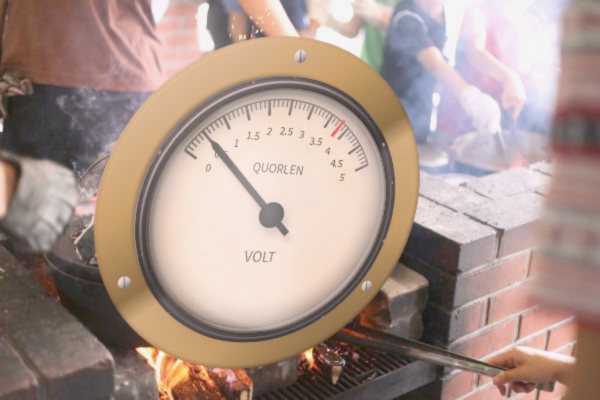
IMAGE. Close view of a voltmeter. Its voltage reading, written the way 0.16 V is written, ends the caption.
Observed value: 0.5 V
